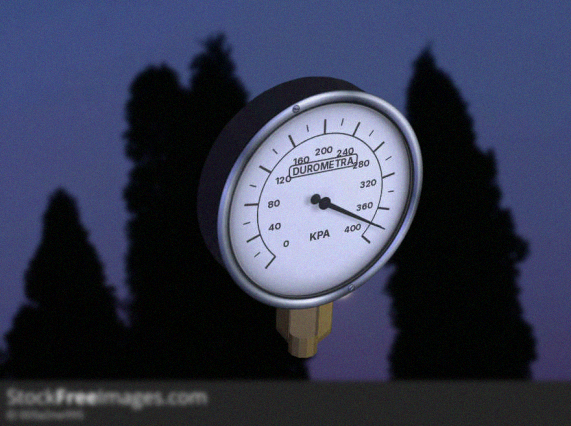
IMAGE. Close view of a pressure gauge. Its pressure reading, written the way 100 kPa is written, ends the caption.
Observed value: 380 kPa
